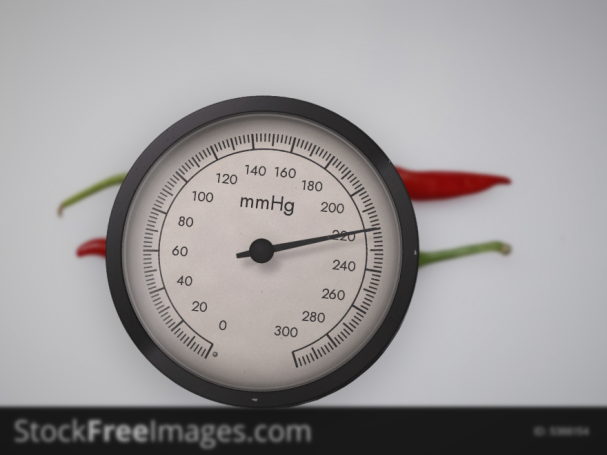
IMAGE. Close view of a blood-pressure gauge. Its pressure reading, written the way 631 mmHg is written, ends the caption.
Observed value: 220 mmHg
